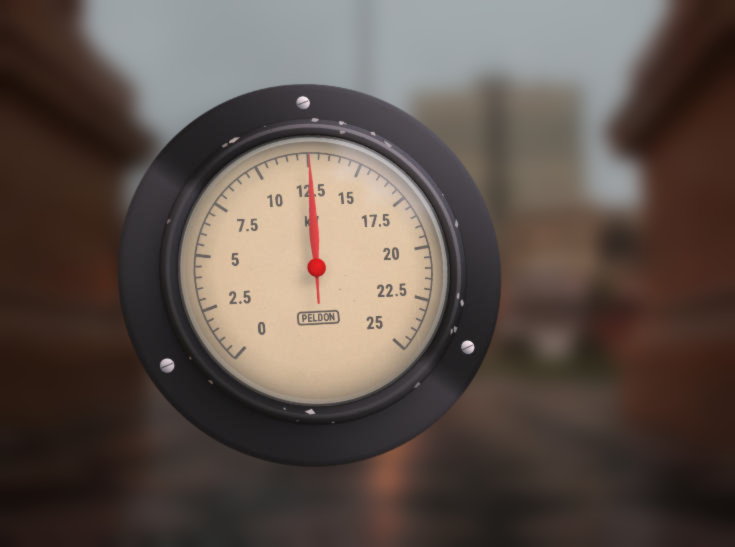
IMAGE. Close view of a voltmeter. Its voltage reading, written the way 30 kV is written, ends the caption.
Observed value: 12.5 kV
